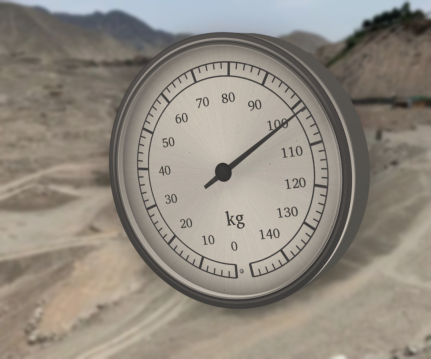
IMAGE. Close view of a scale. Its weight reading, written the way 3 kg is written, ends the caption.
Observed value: 102 kg
